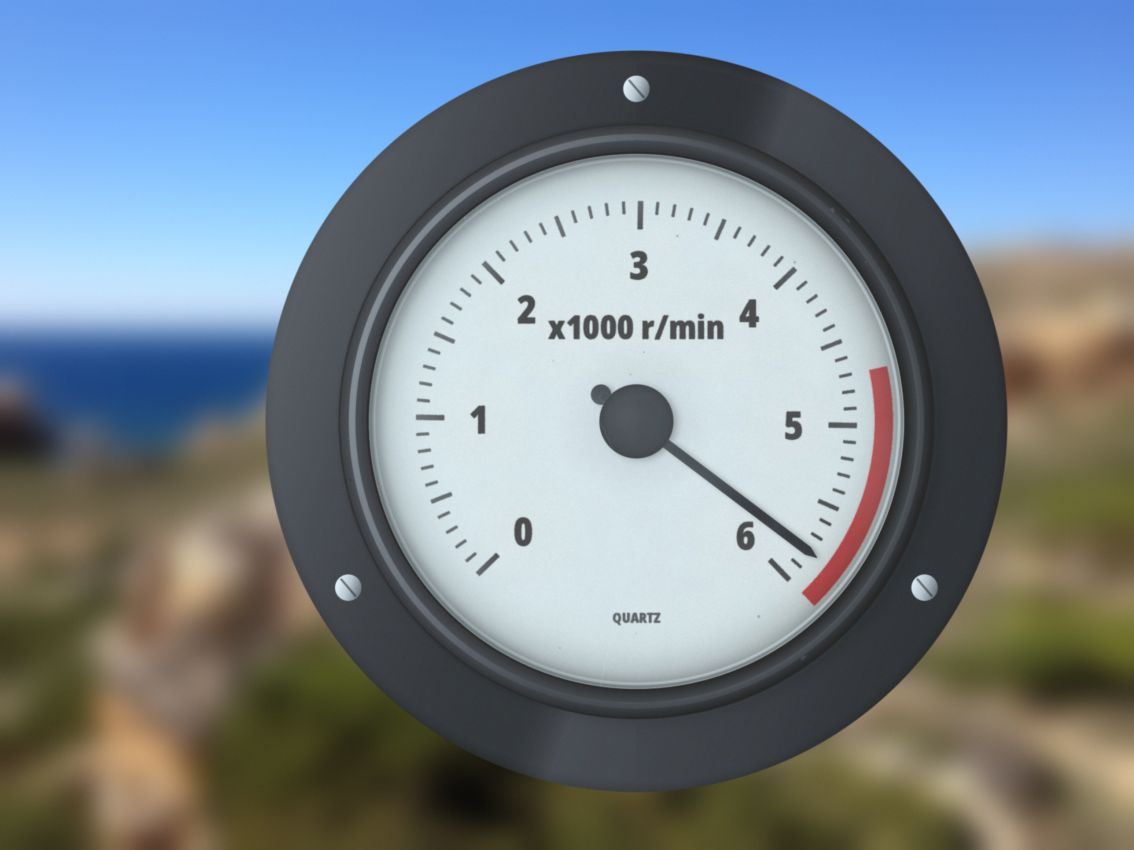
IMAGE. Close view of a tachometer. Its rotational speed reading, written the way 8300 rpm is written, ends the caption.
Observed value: 5800 rpm
